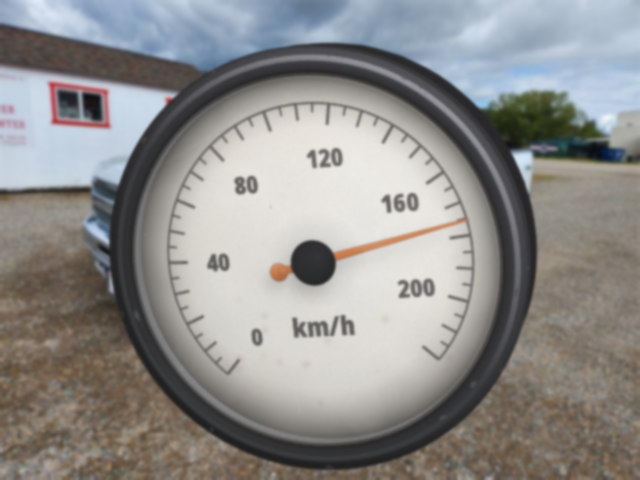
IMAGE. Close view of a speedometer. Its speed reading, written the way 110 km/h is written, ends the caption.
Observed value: 175 km/h
